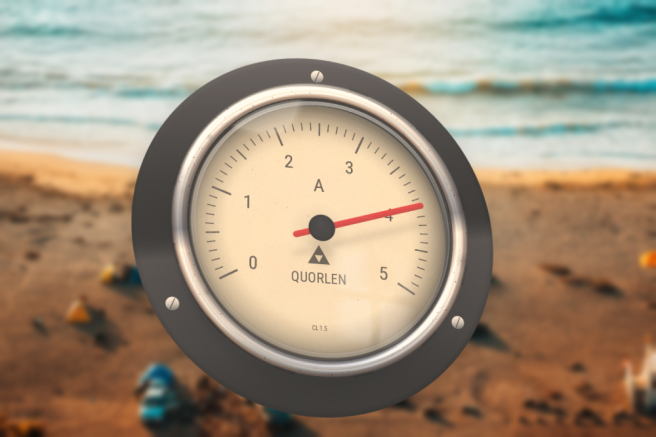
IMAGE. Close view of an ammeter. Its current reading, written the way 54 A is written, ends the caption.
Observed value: 4 A
